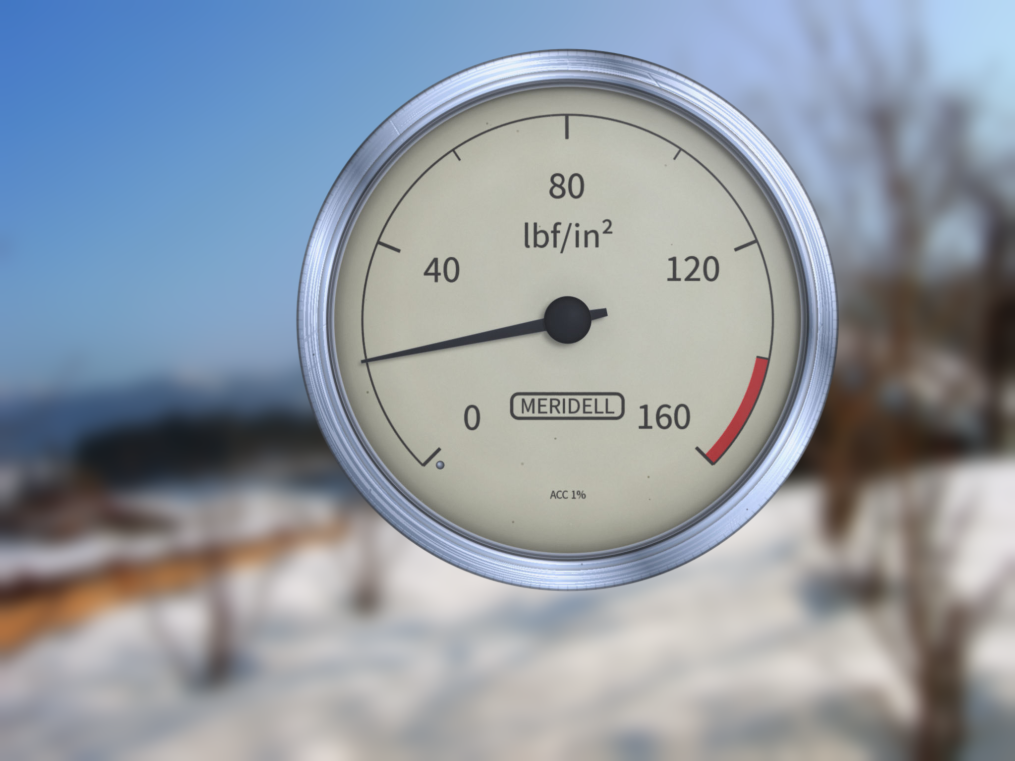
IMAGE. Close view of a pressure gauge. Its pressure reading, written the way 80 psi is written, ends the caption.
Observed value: 20 psi
